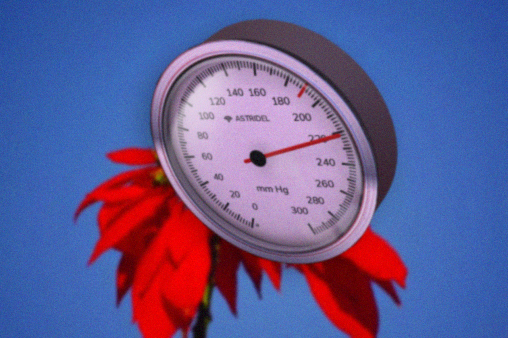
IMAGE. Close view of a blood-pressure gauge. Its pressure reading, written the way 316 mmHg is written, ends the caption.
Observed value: 220 mmHg
